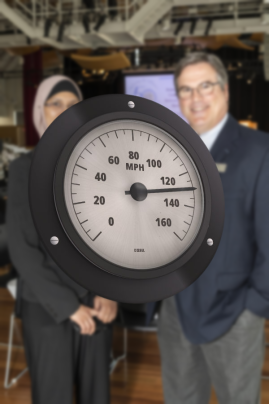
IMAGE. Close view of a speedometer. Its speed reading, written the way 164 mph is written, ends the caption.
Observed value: 130 mph
